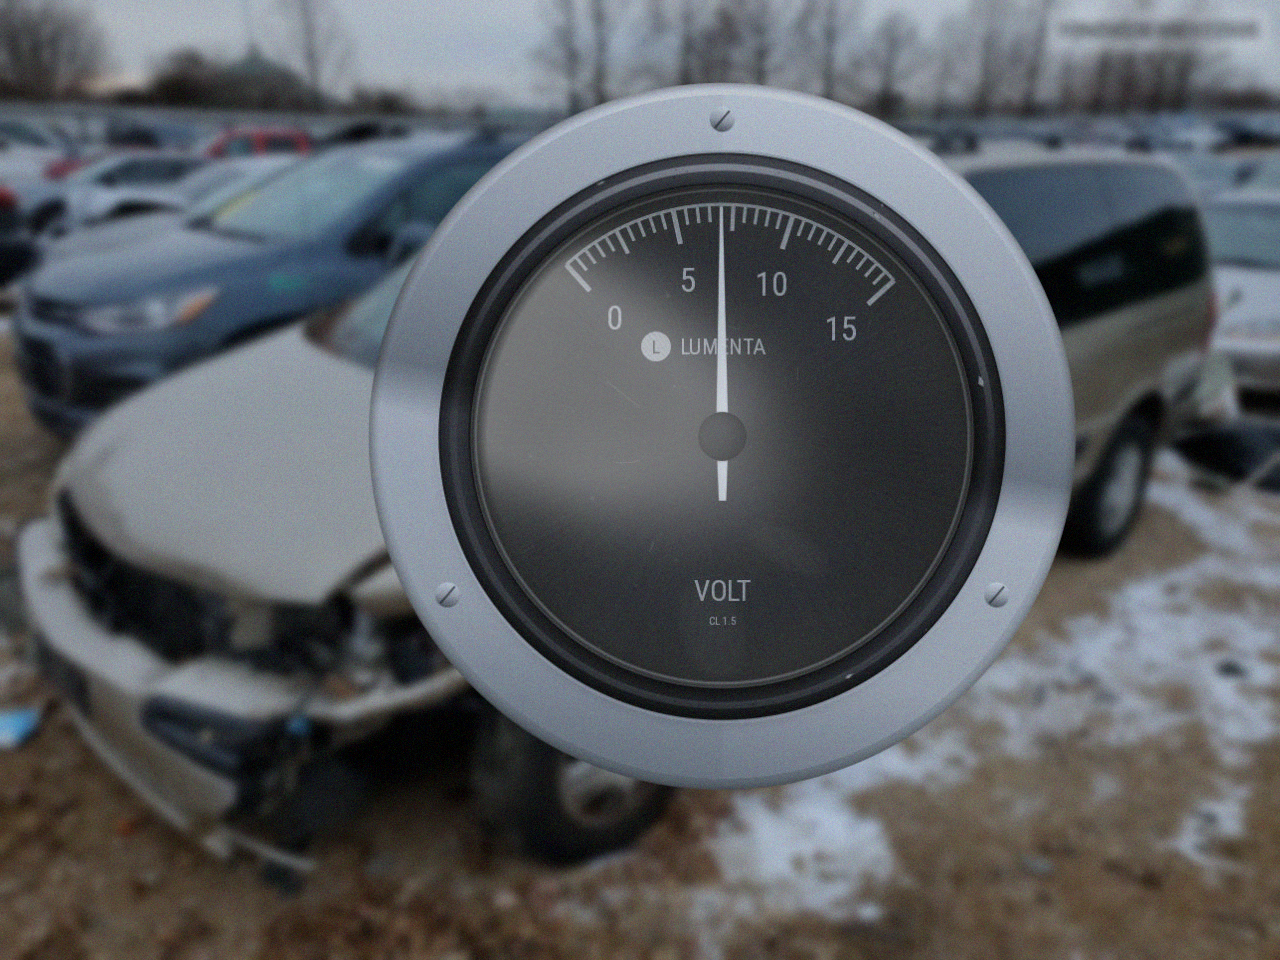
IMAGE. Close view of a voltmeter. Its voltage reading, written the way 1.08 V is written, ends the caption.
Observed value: 7 V
